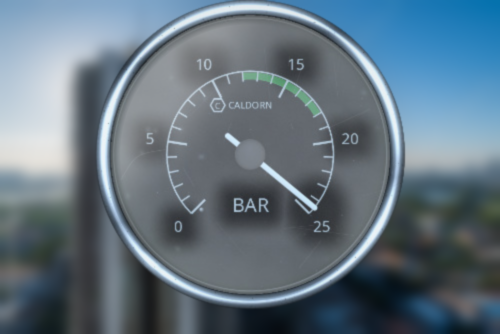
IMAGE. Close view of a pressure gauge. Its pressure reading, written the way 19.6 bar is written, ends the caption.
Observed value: 24.5 bar
